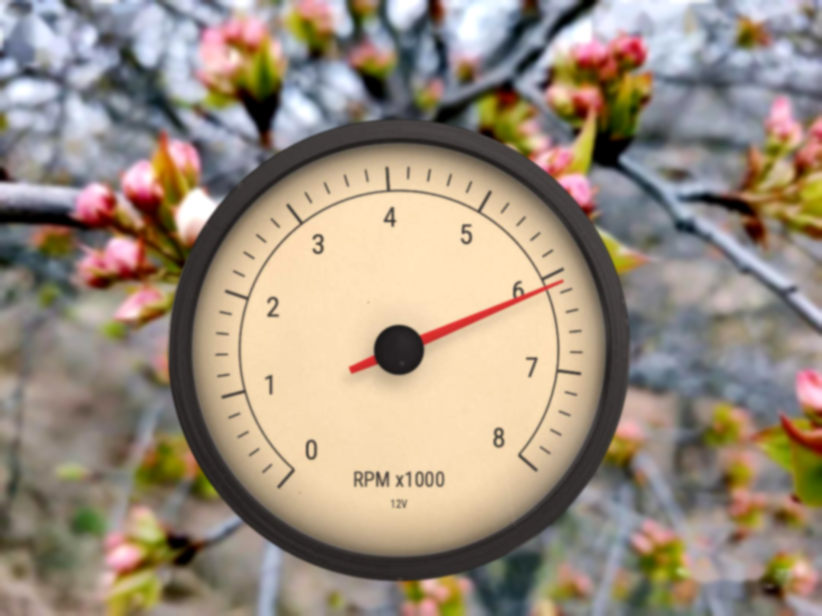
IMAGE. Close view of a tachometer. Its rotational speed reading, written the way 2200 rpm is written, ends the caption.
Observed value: 6100 rpm
